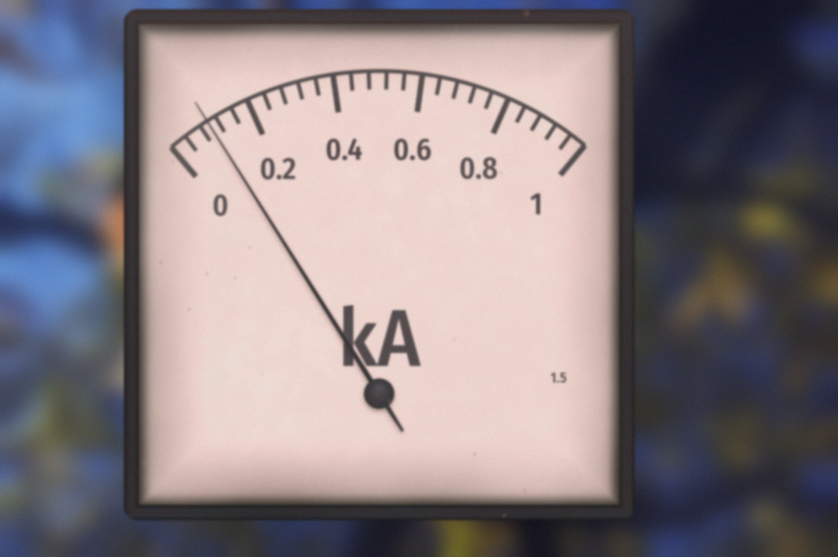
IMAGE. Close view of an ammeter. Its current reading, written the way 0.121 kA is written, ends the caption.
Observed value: 0.1 kA
